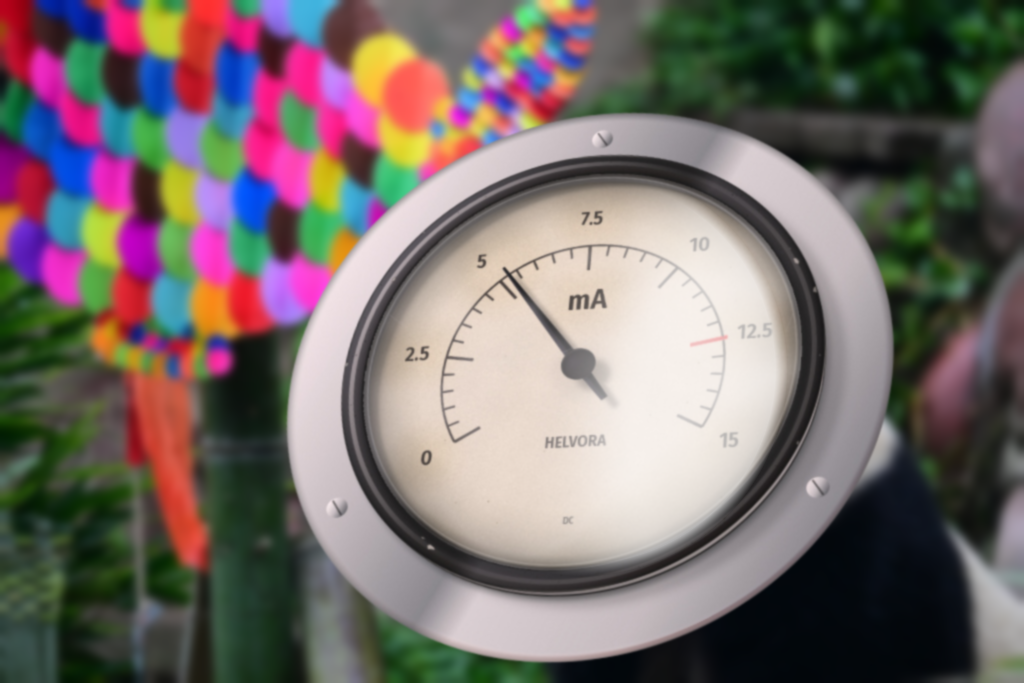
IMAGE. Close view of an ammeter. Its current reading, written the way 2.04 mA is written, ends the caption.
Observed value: 5.25 mA
